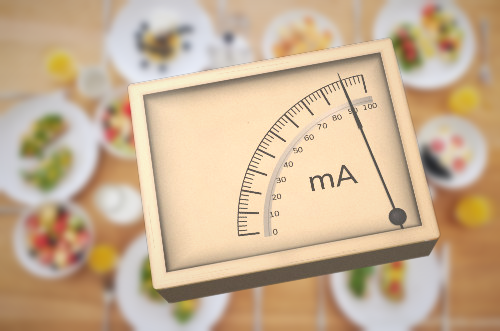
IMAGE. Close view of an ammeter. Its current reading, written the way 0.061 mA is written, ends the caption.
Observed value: 90 mA
